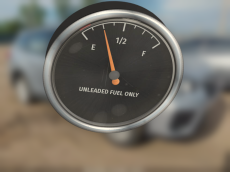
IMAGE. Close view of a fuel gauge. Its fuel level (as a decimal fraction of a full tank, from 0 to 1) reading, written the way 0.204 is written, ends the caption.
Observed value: 0.25
